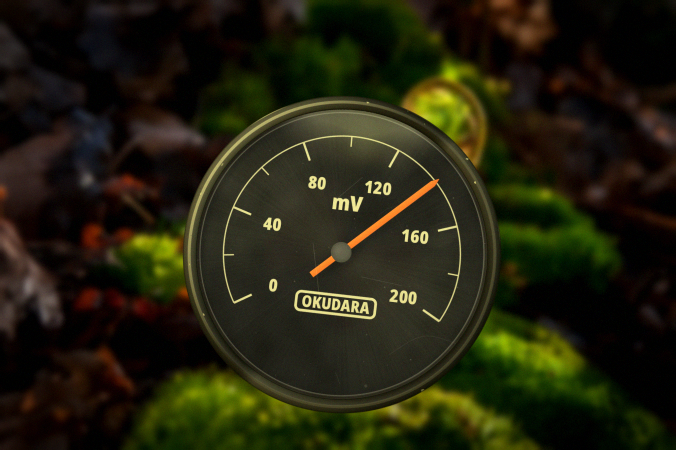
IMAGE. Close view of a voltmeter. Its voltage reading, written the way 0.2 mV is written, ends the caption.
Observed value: 140 mV
